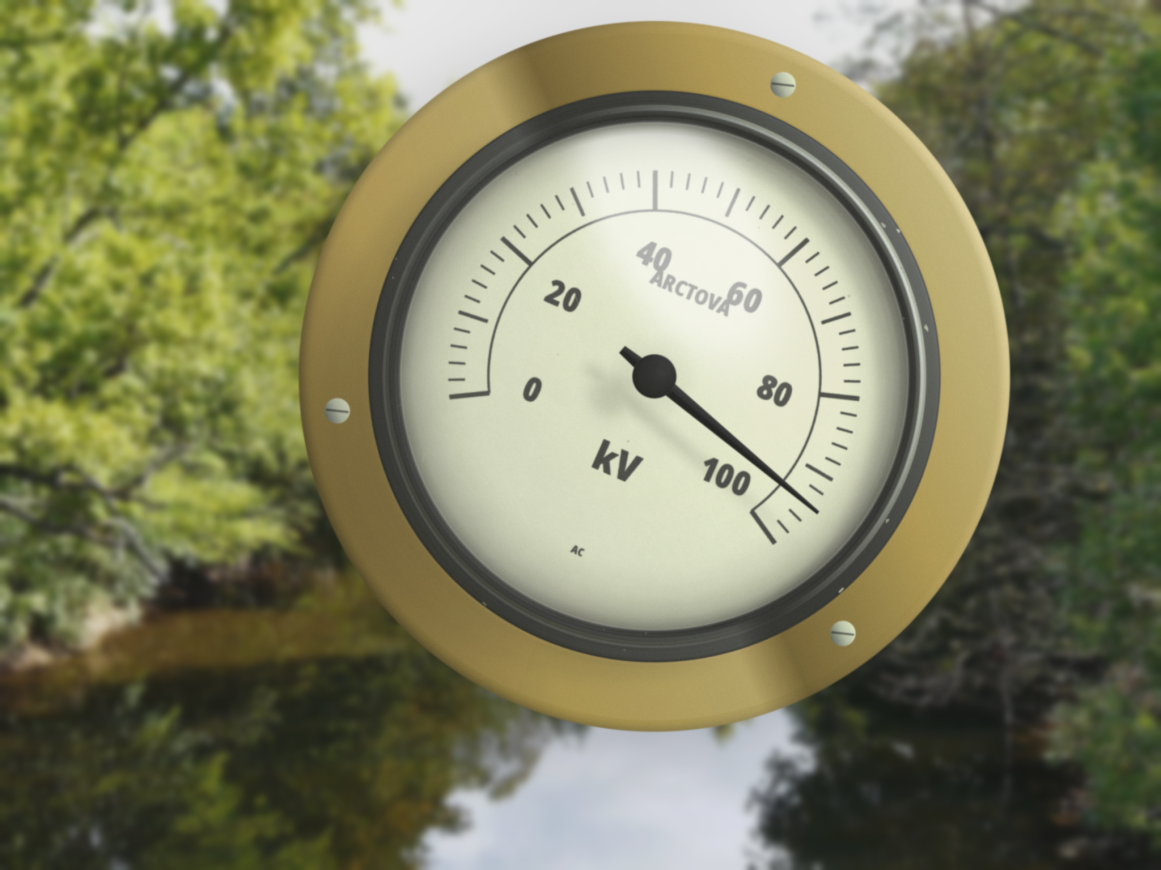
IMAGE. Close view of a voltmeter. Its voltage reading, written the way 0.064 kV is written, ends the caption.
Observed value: 94 kV
